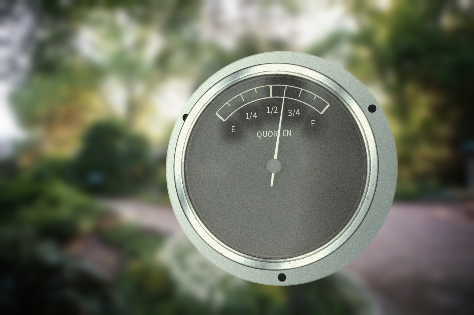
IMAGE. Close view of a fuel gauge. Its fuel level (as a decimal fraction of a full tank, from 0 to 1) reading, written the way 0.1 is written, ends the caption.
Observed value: 0.625
